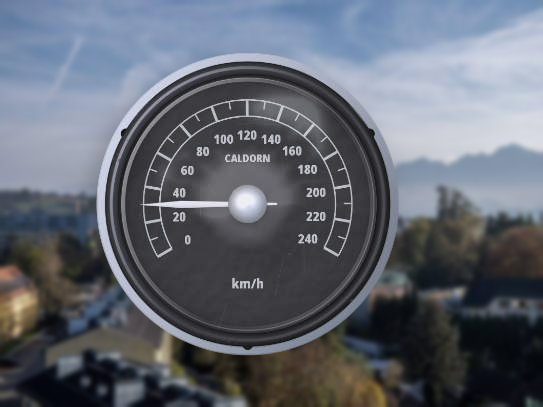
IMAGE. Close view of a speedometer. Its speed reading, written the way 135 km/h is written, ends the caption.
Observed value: 30 km/h
